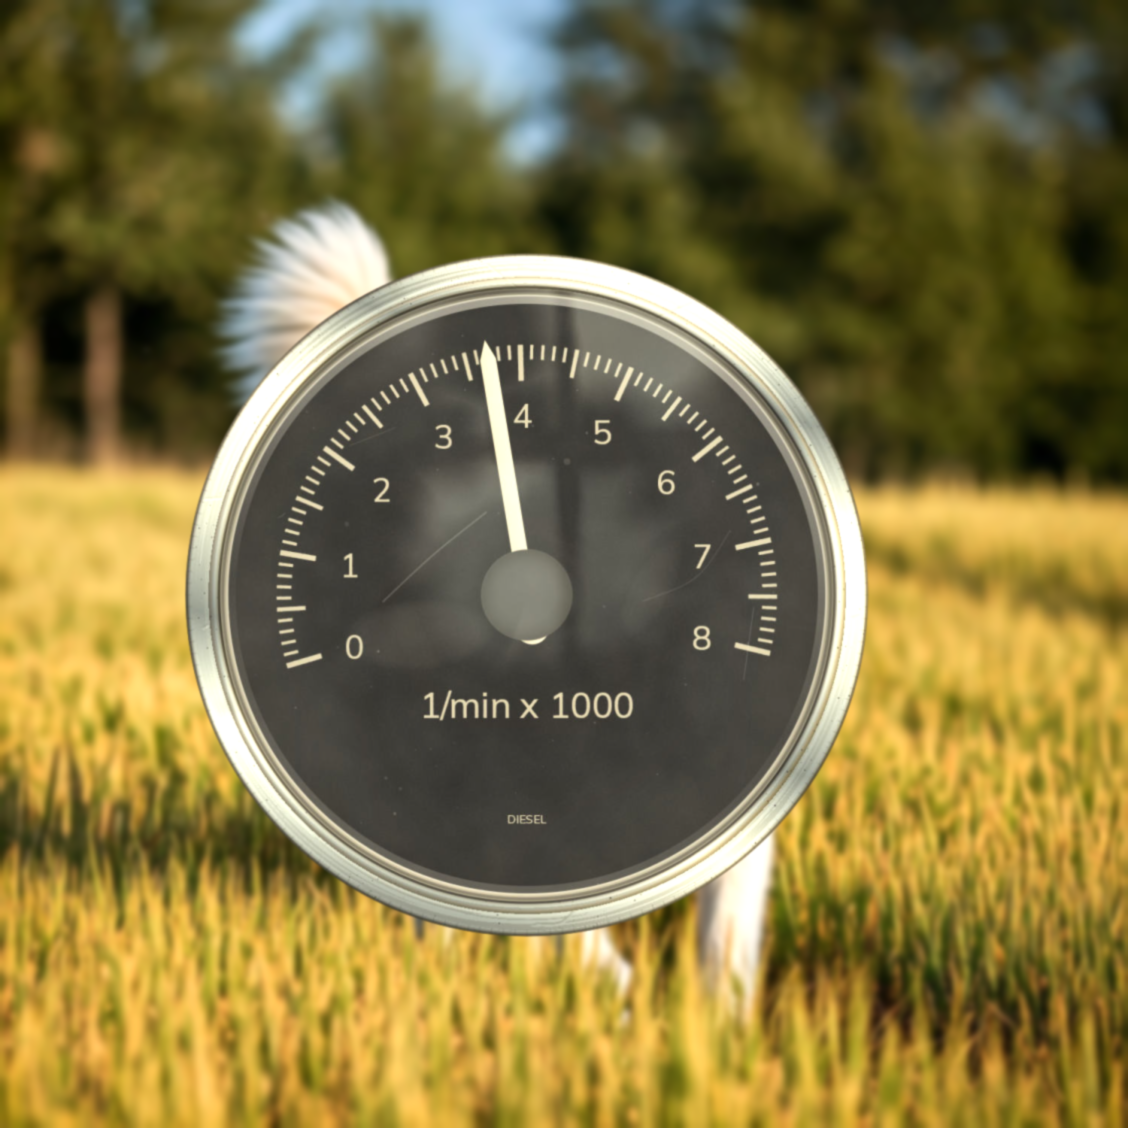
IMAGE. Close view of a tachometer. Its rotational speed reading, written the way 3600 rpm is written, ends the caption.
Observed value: 3700 rpm
